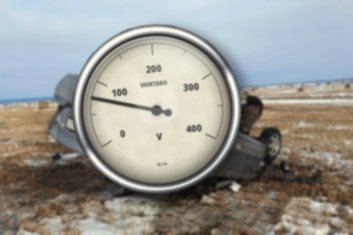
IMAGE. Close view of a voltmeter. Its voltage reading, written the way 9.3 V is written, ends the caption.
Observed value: 75 V
